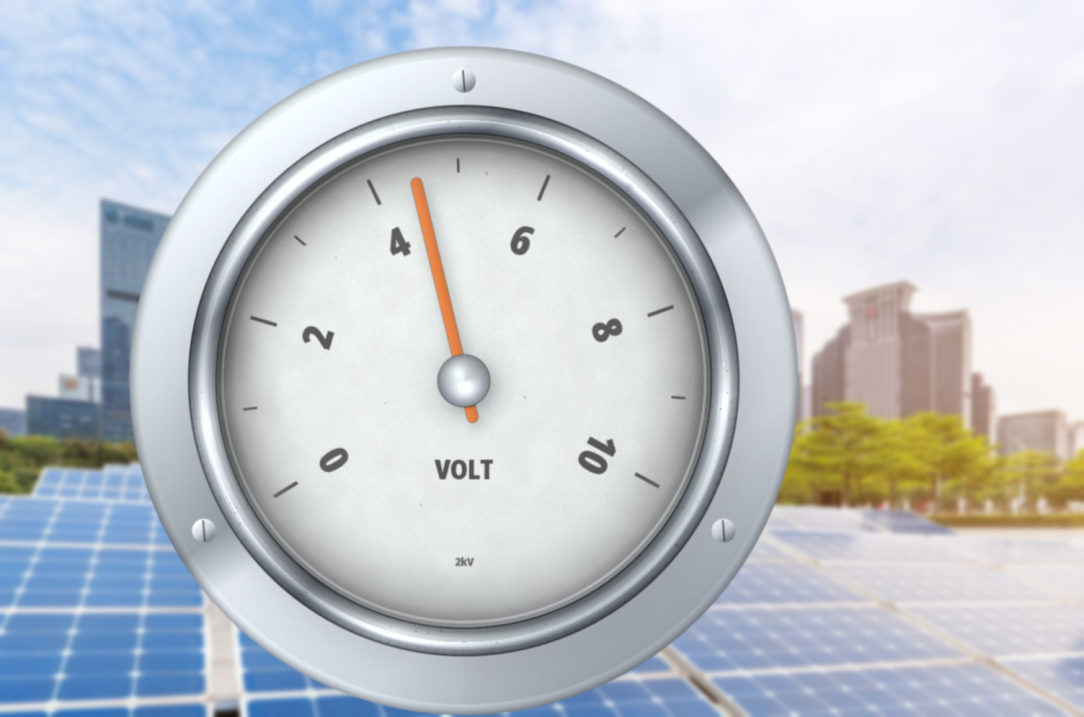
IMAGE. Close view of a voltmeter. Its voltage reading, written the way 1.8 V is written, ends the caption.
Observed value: 4.5 V
